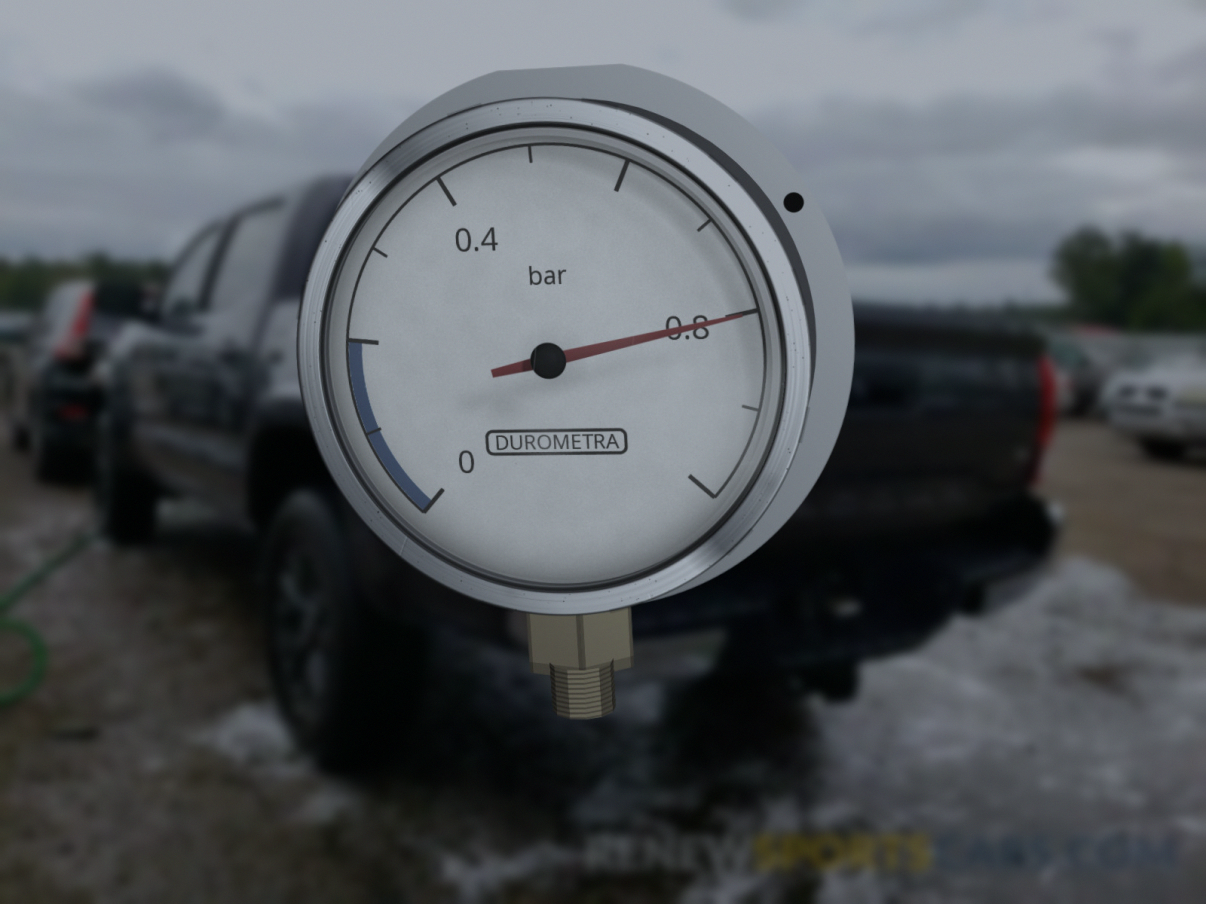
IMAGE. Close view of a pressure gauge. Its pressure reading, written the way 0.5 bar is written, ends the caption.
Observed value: 0.8 bar
